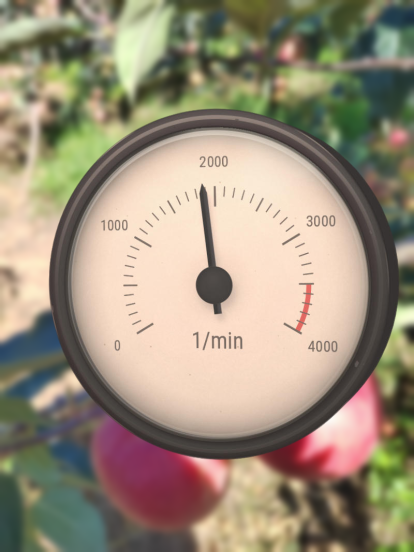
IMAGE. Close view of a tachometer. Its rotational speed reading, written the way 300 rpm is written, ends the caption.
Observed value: 1900 rpm
